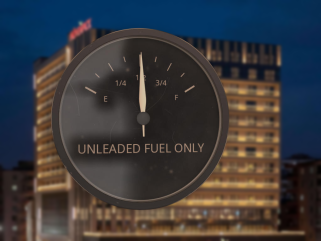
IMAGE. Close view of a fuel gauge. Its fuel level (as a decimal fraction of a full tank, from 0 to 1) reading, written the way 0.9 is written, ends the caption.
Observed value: 0.5
